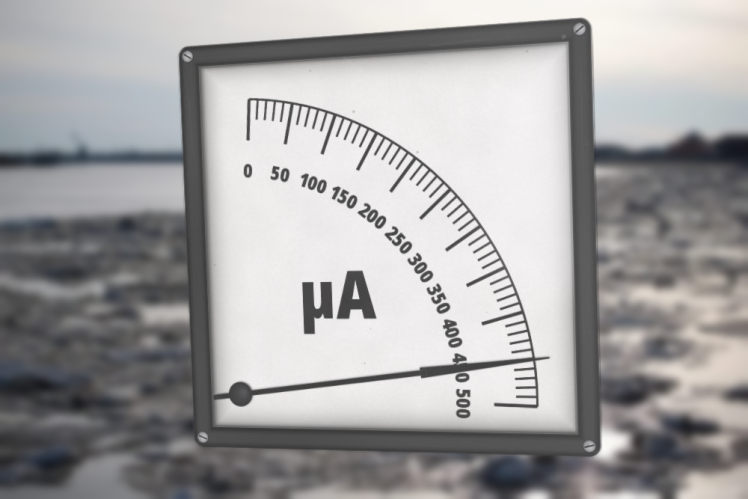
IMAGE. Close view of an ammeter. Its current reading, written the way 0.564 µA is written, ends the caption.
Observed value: 450 µA
